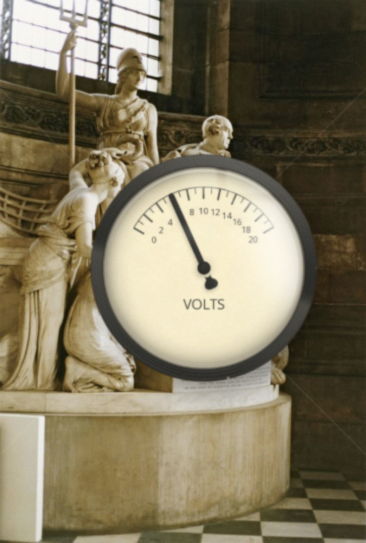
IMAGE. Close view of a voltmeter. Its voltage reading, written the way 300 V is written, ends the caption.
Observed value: 6 V
